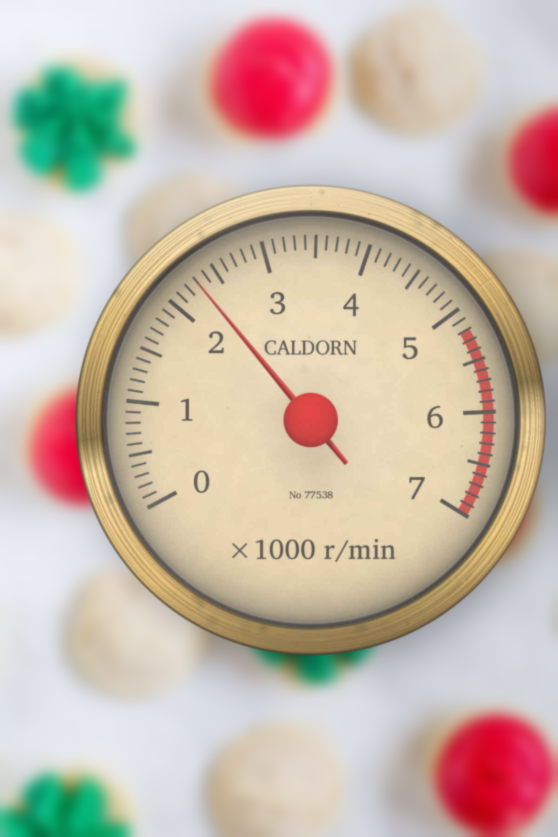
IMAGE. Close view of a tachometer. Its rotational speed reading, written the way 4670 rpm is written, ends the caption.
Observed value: 2300 rpm
